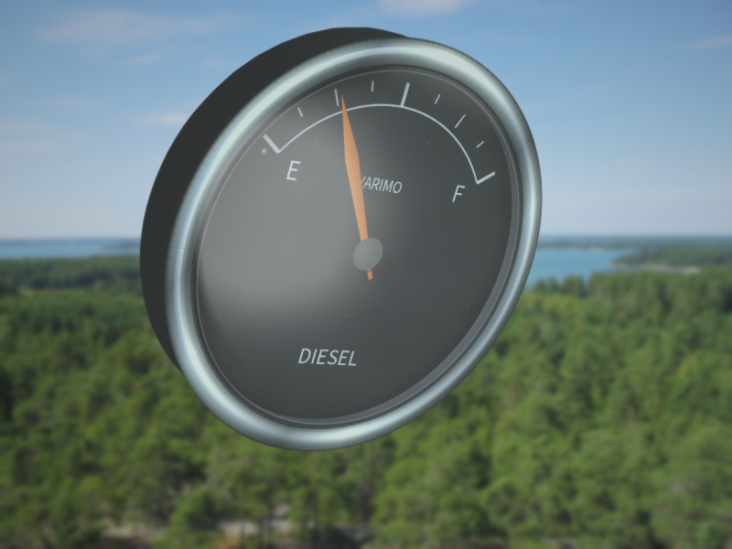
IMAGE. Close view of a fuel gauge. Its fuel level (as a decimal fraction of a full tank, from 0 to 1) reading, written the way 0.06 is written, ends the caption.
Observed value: 0.25
